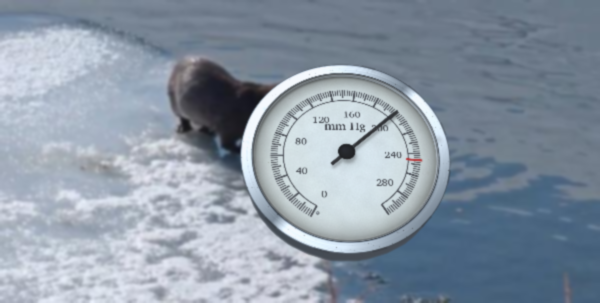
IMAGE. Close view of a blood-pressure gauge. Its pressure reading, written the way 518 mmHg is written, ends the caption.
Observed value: 200 mmHg
